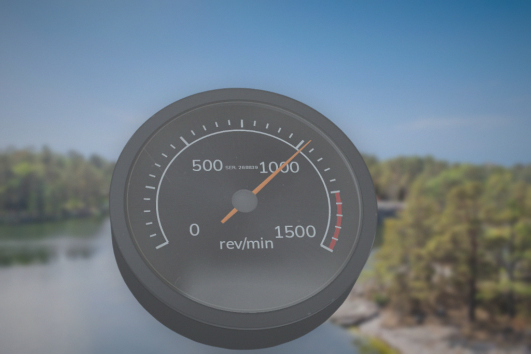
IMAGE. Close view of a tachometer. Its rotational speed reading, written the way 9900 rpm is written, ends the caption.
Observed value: 1025 rpm
